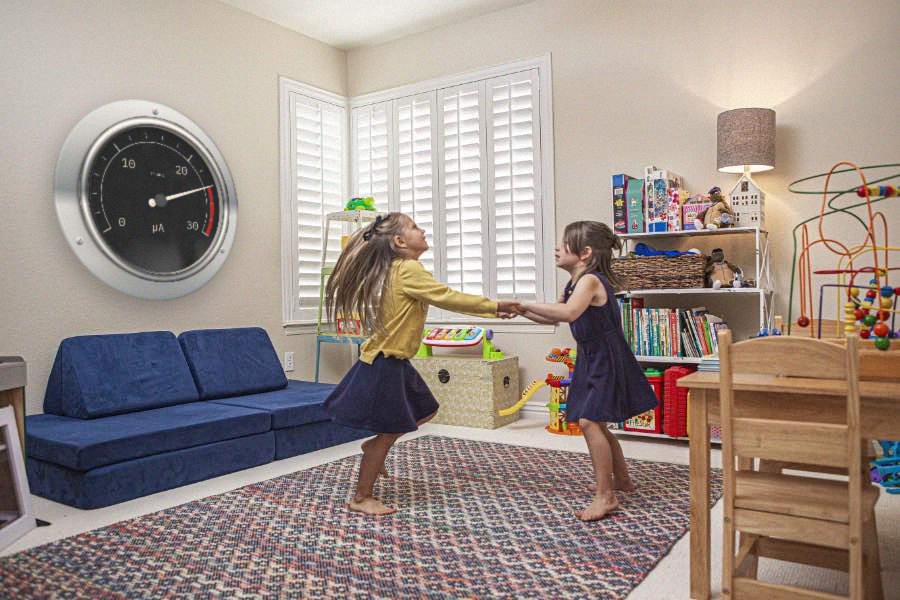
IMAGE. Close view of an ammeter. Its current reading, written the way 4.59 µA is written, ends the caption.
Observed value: 24 µA
